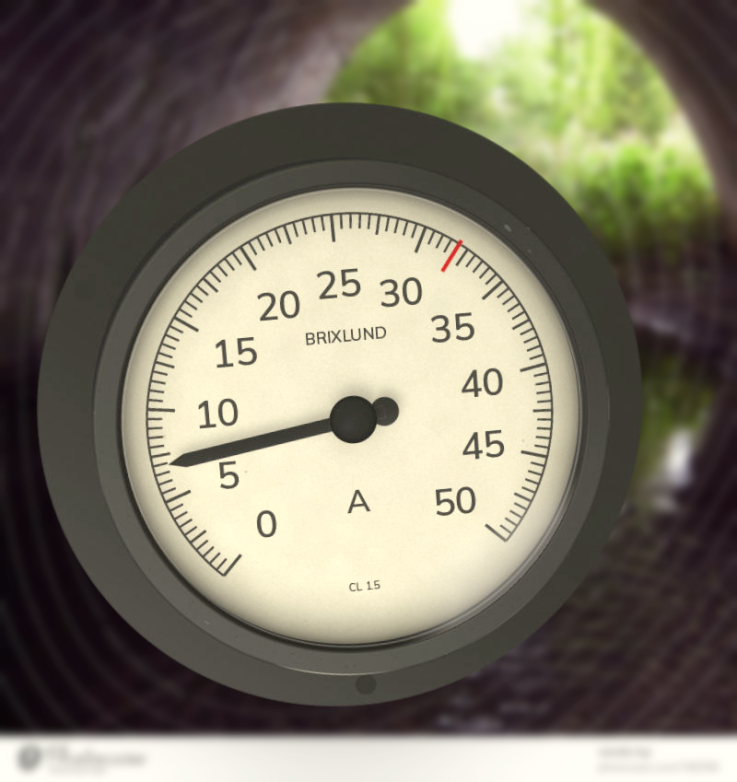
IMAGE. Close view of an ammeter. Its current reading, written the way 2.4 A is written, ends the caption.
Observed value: 7 A
